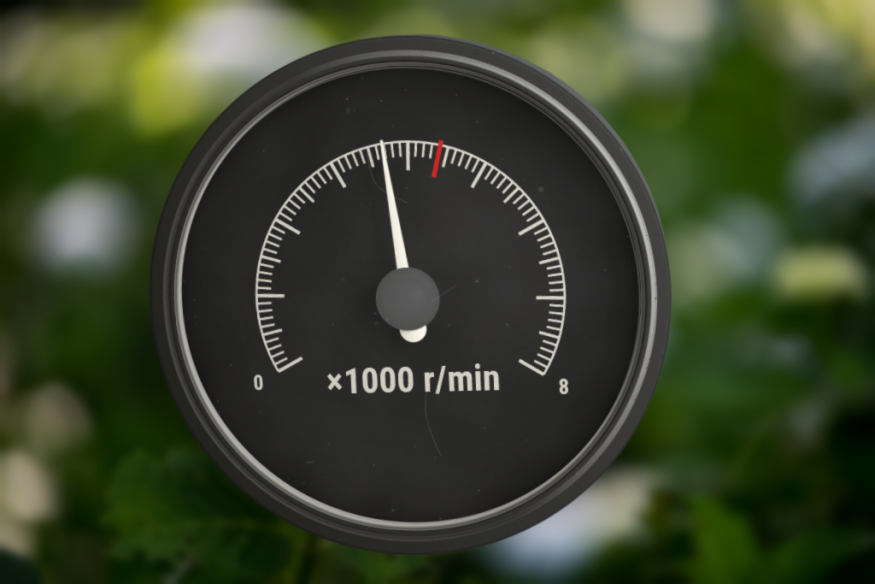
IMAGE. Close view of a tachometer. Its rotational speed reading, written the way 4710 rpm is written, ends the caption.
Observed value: 3700 rpm
